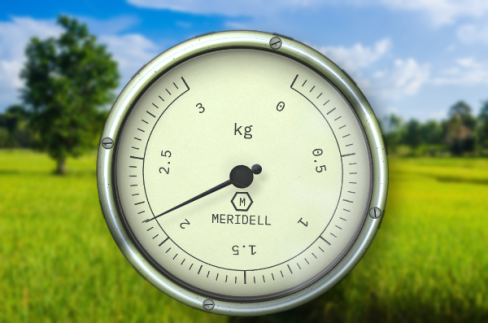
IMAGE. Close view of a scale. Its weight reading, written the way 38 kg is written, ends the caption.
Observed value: 2.15 kg
